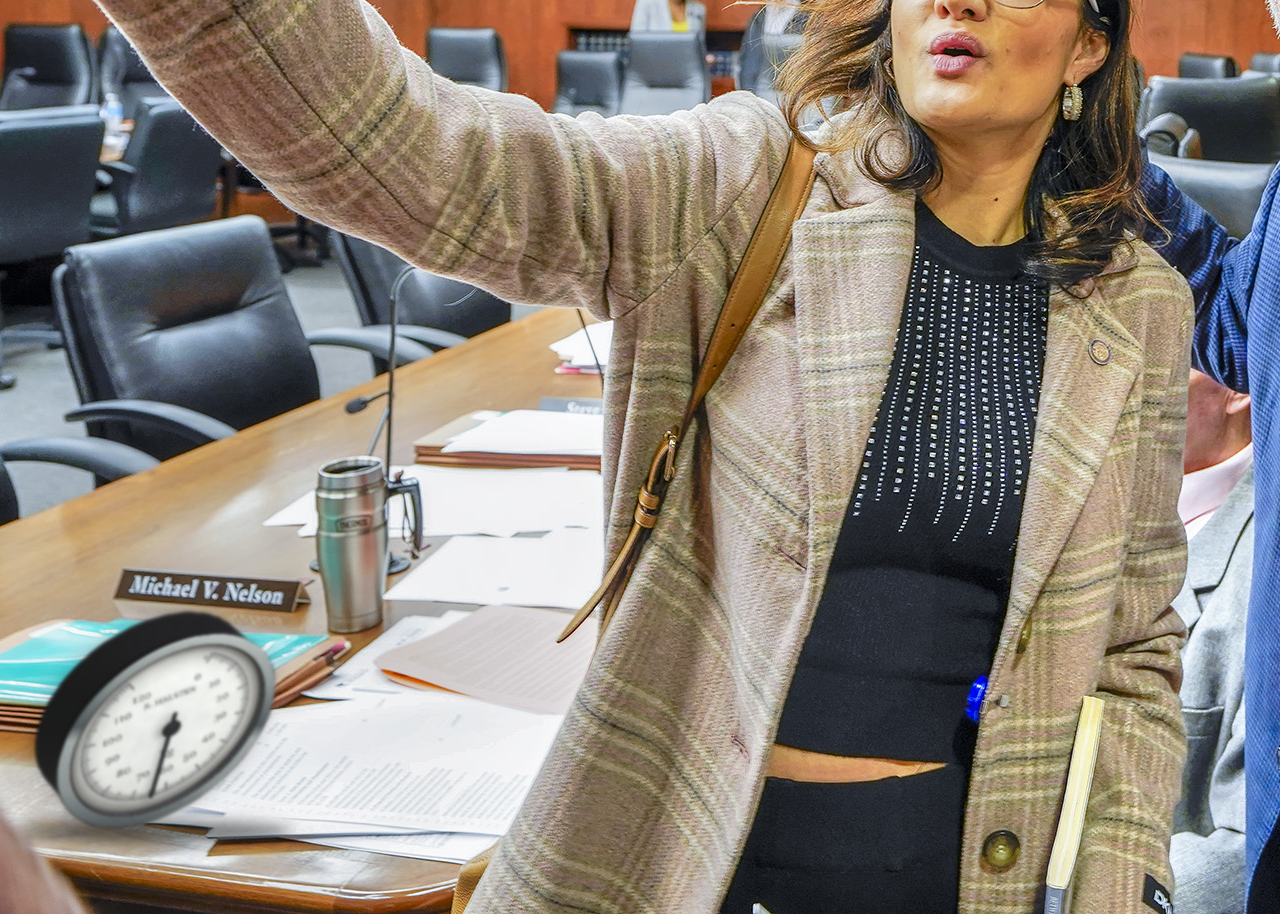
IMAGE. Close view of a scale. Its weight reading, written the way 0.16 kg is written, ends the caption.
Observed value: 65 kg
